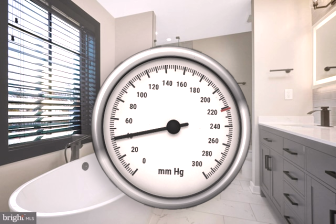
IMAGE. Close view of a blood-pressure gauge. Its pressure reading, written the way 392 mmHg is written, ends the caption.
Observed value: 40 mmHg
